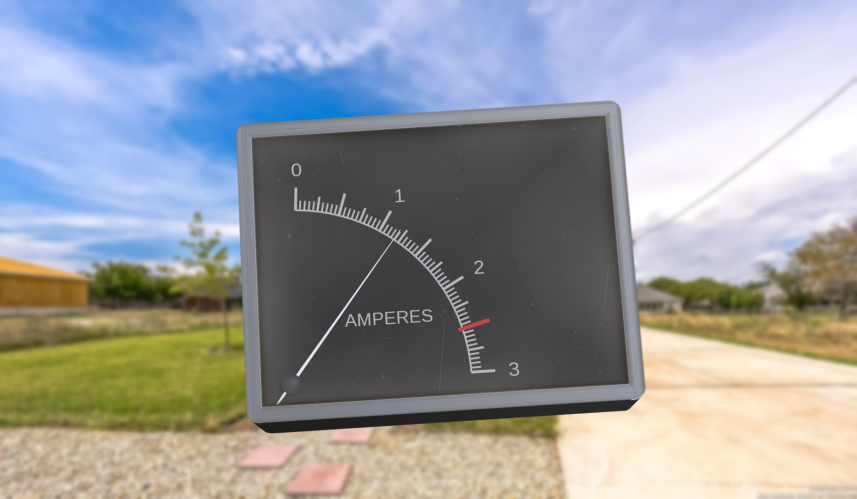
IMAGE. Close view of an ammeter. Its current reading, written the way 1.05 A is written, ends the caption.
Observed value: 1.2 A
